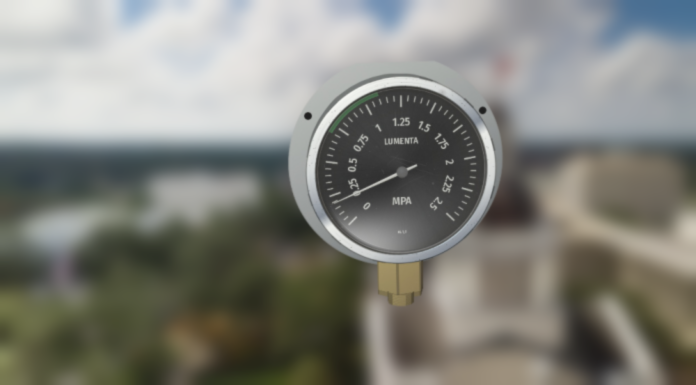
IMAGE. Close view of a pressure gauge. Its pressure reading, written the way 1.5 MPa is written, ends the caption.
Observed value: 0.2 MPa
